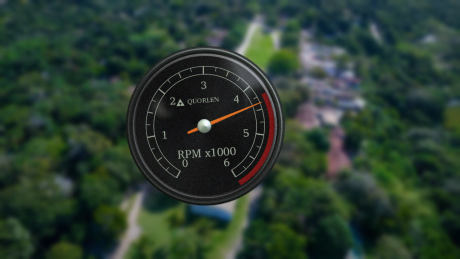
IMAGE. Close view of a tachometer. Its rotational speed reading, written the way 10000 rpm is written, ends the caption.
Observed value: 4375 rpm
